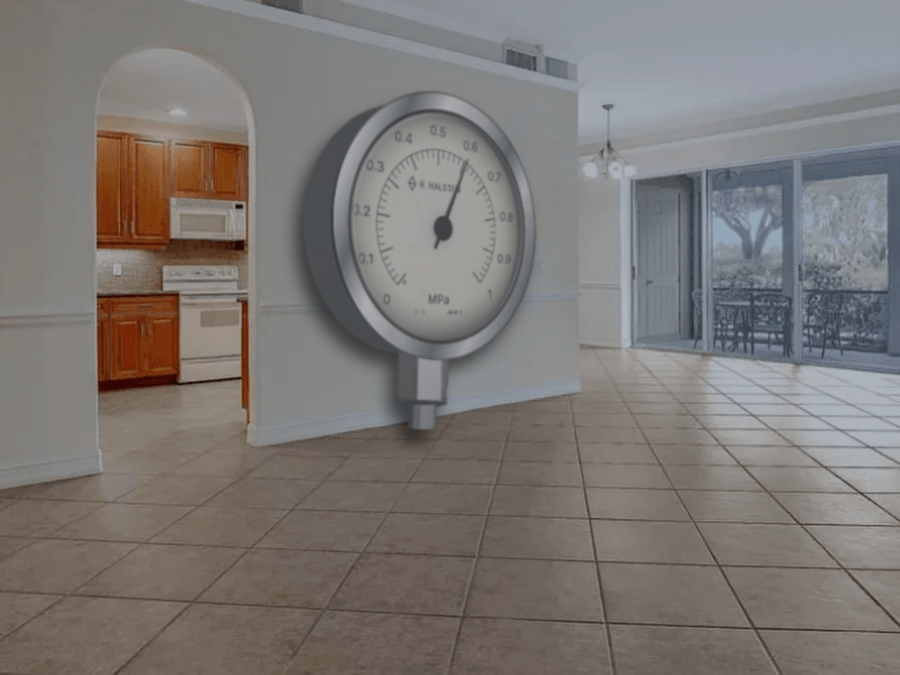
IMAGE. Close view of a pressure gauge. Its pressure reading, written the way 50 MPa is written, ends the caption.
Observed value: 0.6 MPa
